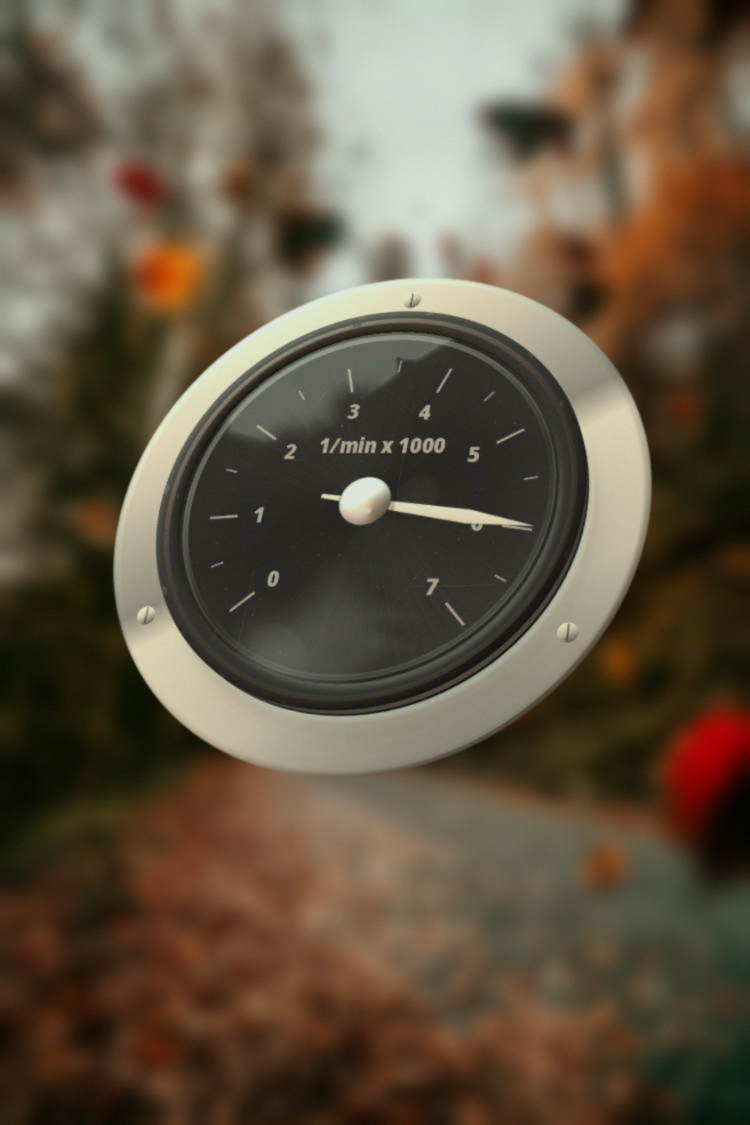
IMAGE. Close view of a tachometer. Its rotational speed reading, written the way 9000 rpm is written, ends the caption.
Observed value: 6000 rpm
